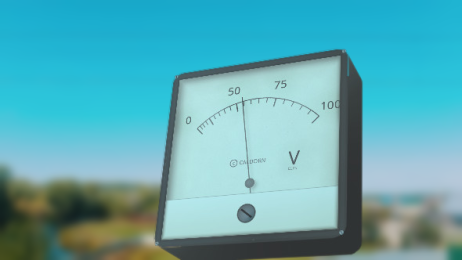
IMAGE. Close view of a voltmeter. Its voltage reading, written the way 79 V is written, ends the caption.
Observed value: 55 V
